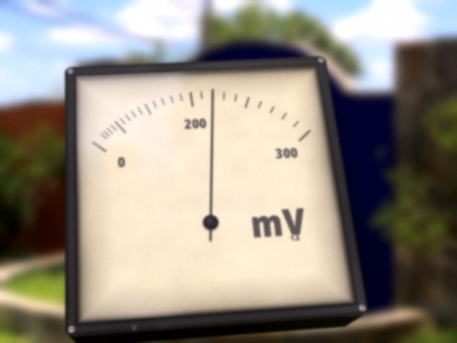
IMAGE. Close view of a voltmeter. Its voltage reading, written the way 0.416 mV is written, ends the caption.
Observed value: 220 mV
